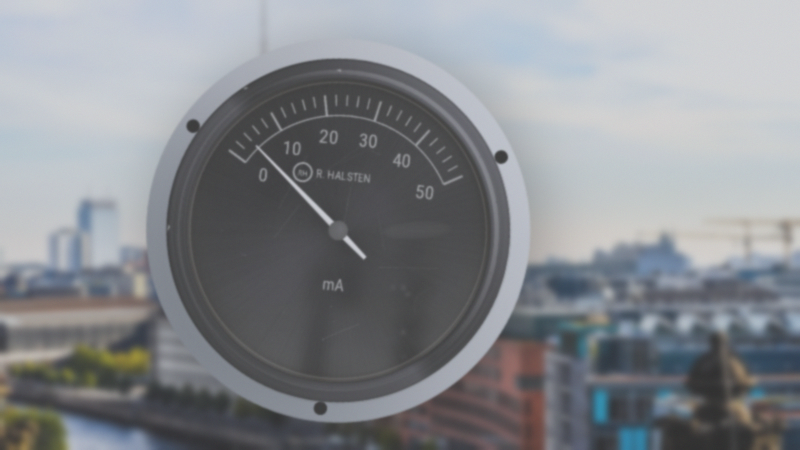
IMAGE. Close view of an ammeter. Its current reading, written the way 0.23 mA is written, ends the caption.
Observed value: 4 mA
